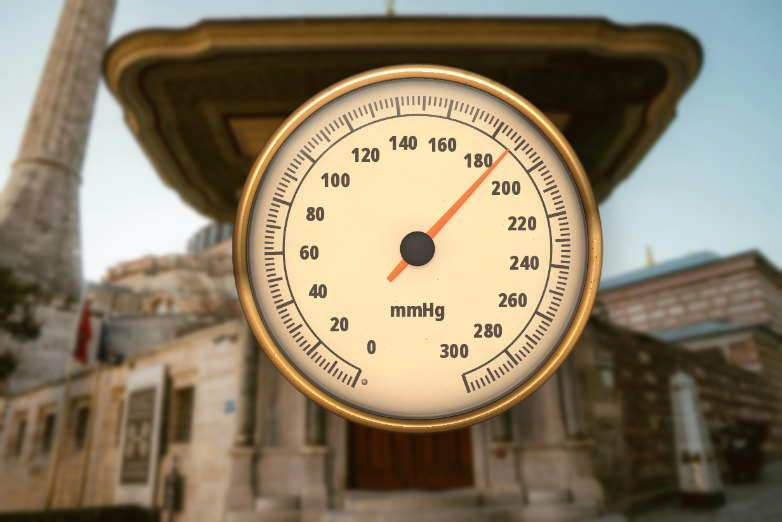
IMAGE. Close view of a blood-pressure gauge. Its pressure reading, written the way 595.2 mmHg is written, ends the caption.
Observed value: 188 mmHg
